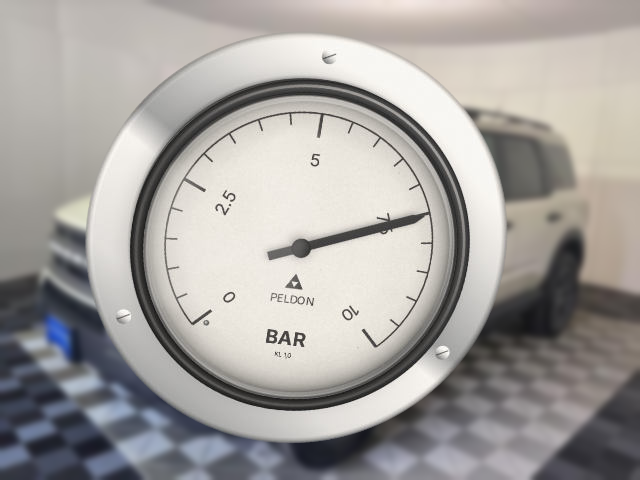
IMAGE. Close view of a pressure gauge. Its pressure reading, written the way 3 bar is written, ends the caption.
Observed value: 7.5 bar
